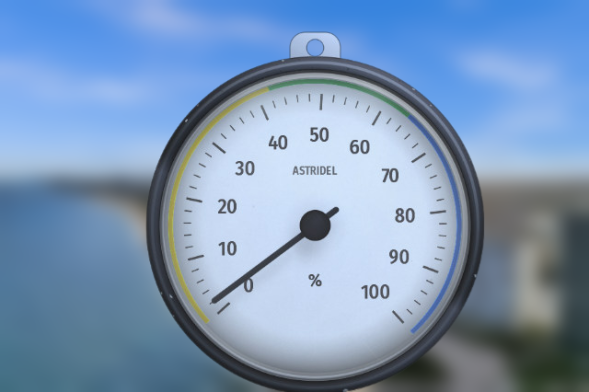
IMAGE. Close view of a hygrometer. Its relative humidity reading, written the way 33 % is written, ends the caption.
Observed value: 2 %
